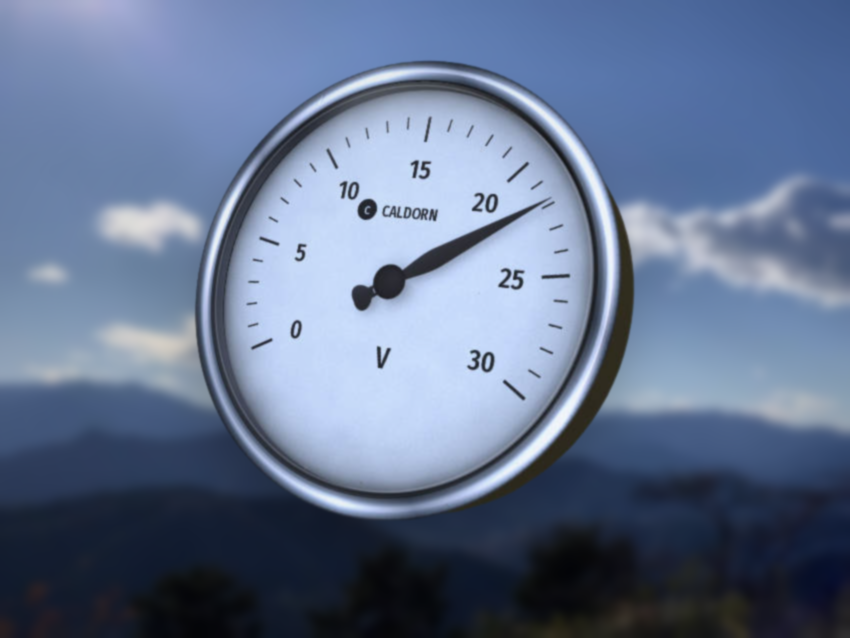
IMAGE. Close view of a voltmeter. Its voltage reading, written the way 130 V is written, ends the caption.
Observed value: 22 V
